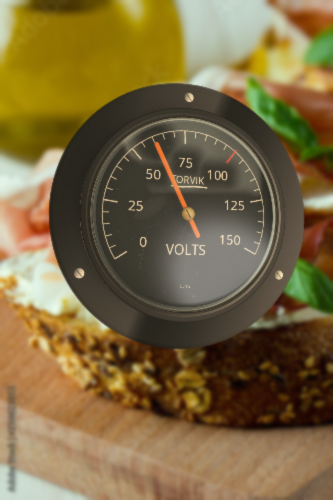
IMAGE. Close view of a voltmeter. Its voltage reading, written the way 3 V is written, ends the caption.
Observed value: 60 V
